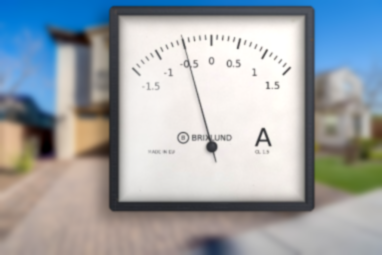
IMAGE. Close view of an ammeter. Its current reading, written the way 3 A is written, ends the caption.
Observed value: -0.5 A
